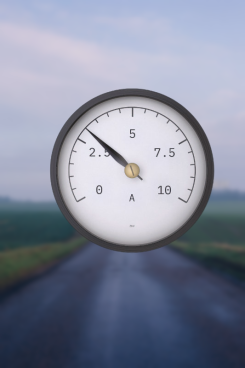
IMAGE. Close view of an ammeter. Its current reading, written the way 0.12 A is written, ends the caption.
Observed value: 3 A
